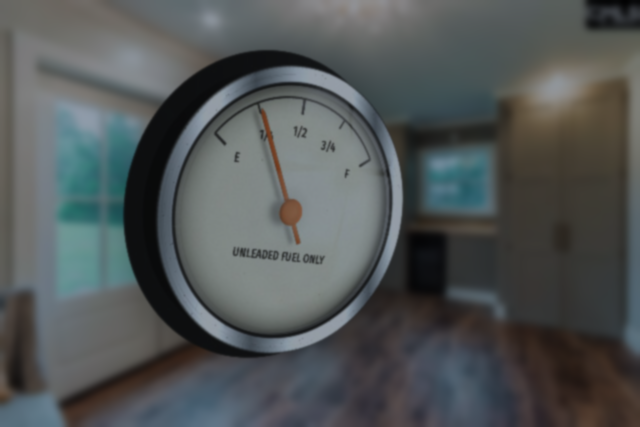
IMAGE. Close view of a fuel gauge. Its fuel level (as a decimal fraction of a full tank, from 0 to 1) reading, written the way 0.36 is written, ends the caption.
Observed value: 0.25
